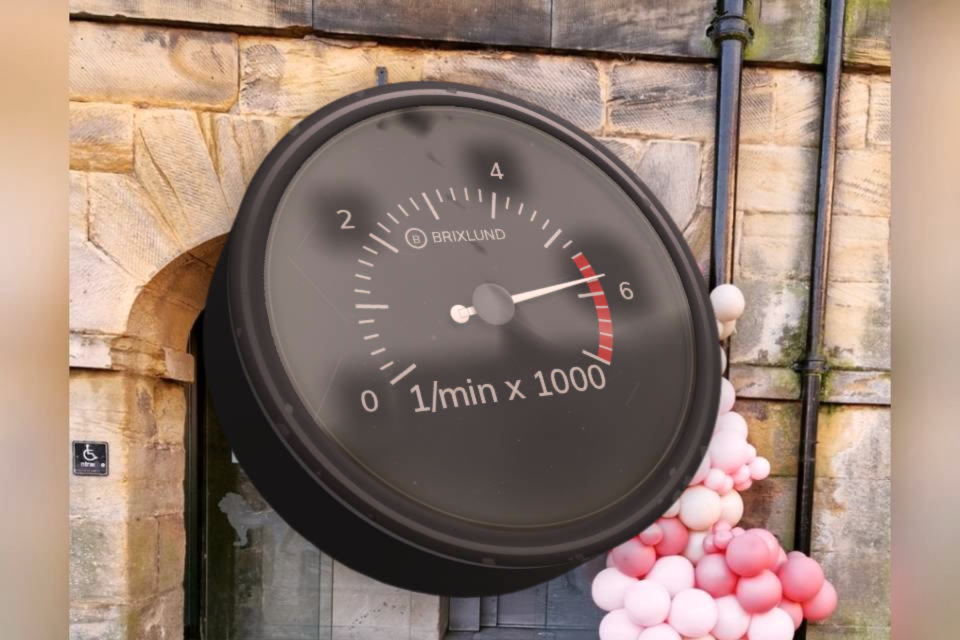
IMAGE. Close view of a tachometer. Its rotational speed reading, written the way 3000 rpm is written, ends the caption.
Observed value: 5800 rpm
